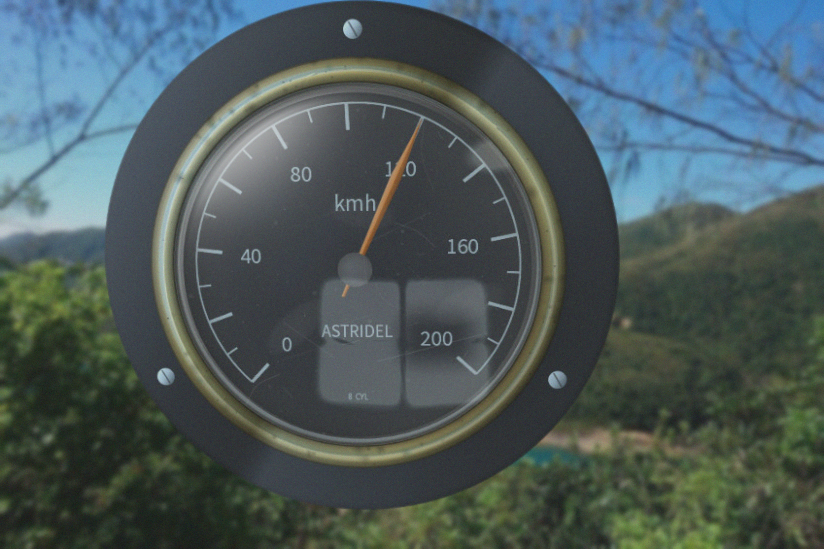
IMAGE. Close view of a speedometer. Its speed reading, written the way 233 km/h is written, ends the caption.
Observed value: 120 km/h
